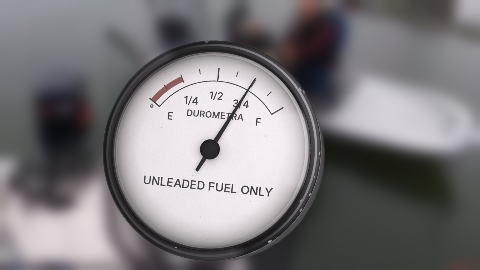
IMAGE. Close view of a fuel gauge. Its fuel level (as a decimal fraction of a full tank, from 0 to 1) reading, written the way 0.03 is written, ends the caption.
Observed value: 0.75
